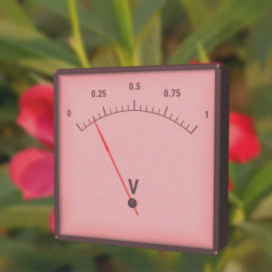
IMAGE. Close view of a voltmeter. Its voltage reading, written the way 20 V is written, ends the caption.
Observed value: 0.15 V
